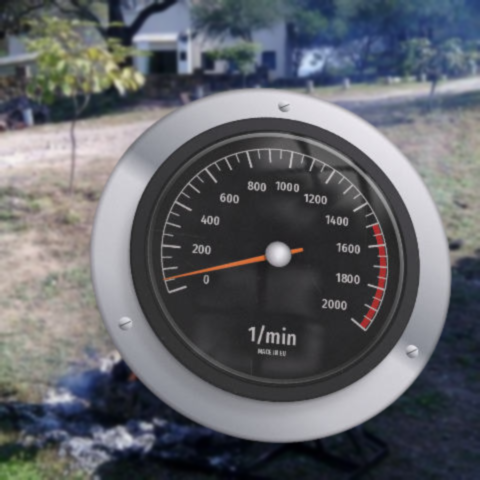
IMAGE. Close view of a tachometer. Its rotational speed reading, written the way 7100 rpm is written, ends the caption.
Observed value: 50 rpm
